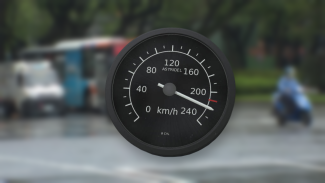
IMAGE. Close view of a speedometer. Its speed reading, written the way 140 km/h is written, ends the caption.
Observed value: 220 km/h
